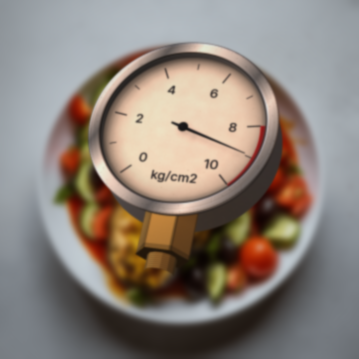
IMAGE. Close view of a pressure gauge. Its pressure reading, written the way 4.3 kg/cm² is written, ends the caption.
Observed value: 9 kg/cm²
